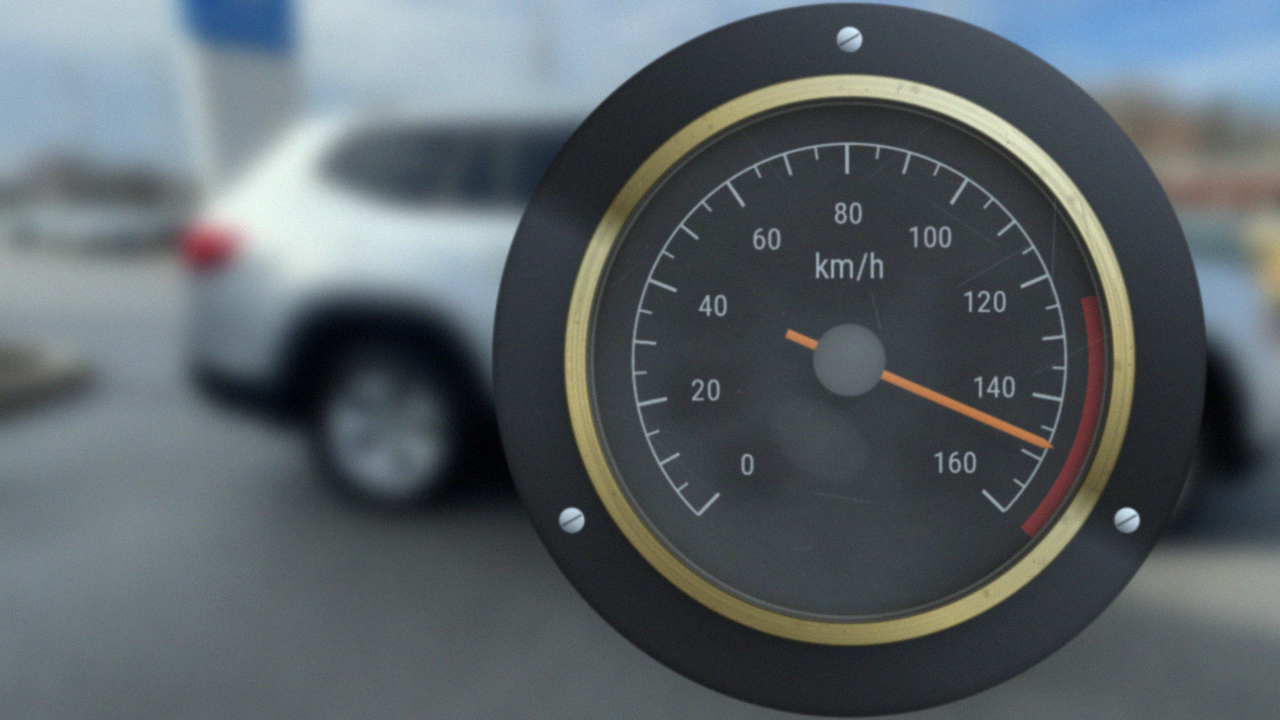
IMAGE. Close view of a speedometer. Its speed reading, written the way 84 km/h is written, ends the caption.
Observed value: 147.5 km/h
